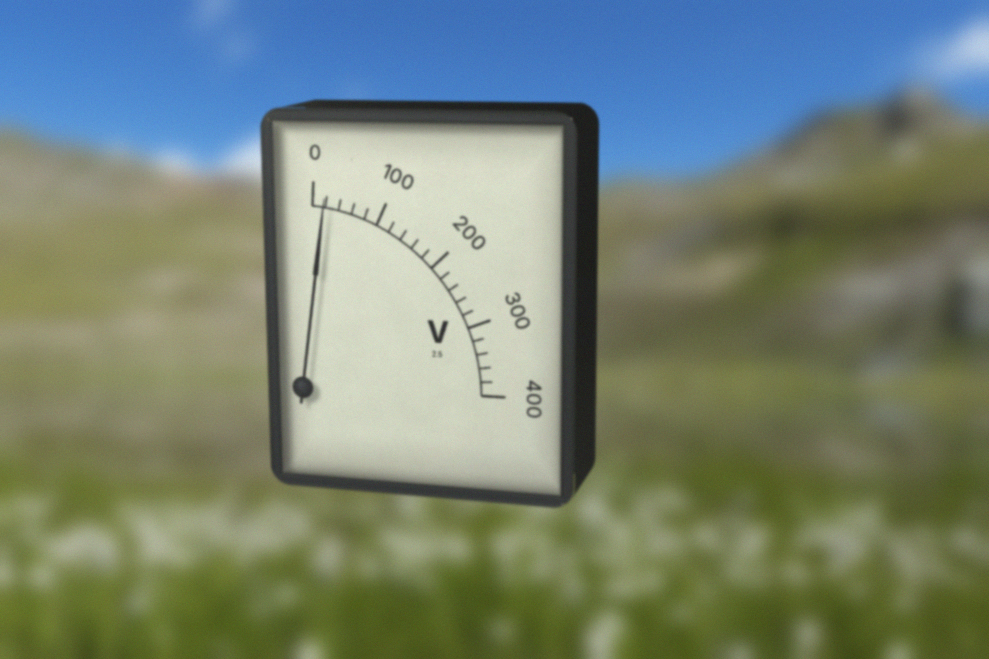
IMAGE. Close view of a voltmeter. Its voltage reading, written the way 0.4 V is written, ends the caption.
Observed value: 20 V
